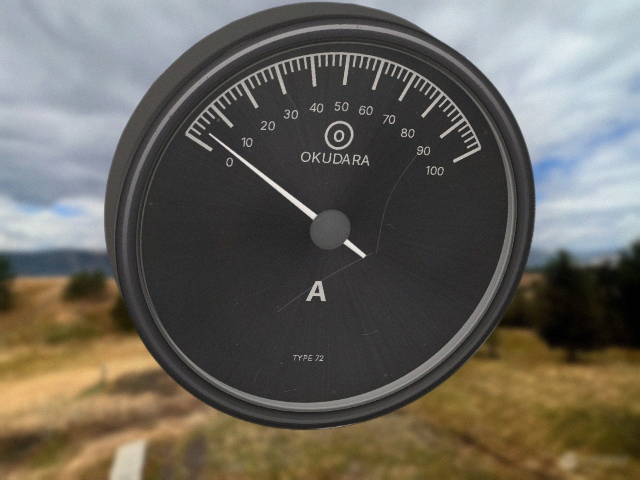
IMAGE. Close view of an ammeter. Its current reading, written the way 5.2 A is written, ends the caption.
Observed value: 4 A
